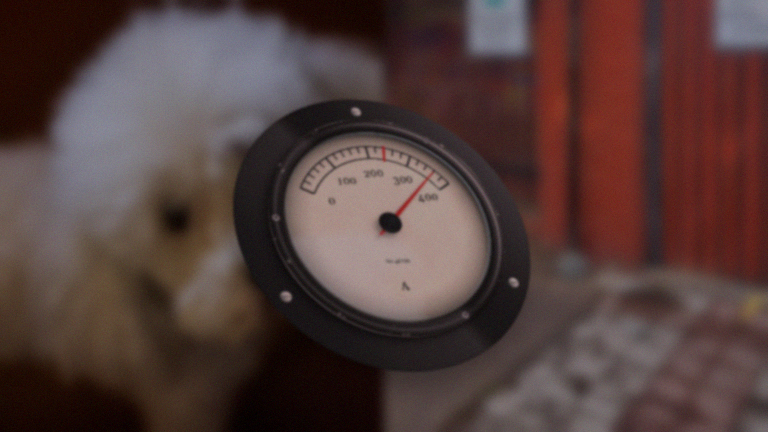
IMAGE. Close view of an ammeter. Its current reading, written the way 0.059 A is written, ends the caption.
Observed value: 360 A
